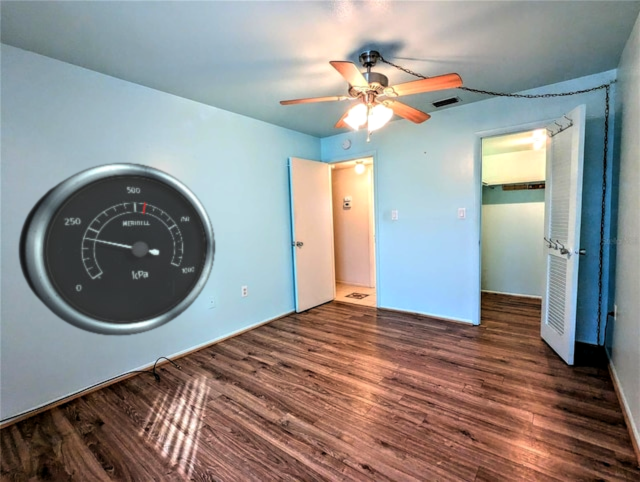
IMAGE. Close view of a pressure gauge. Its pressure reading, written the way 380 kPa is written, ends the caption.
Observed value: 200 kPa
